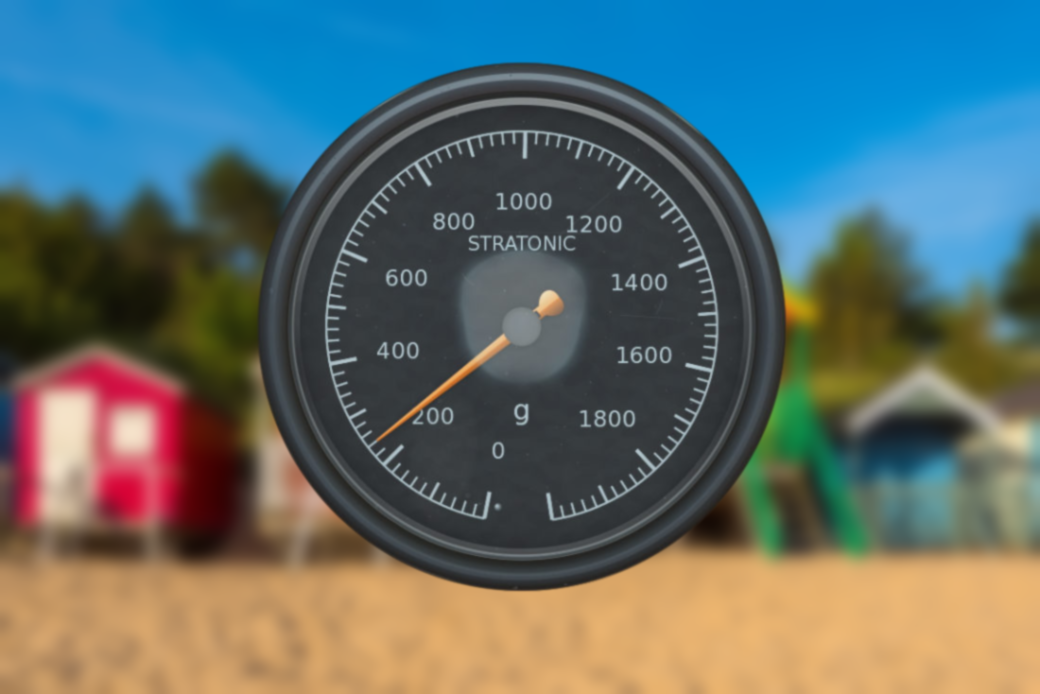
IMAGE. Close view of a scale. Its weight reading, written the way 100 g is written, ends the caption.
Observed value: 240 g
